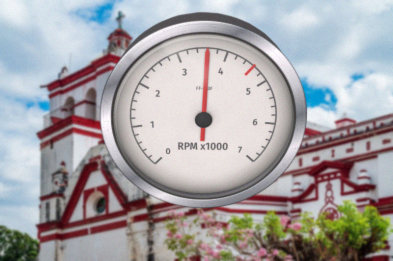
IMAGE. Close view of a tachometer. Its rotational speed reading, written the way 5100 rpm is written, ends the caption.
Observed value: 3600 rpm
